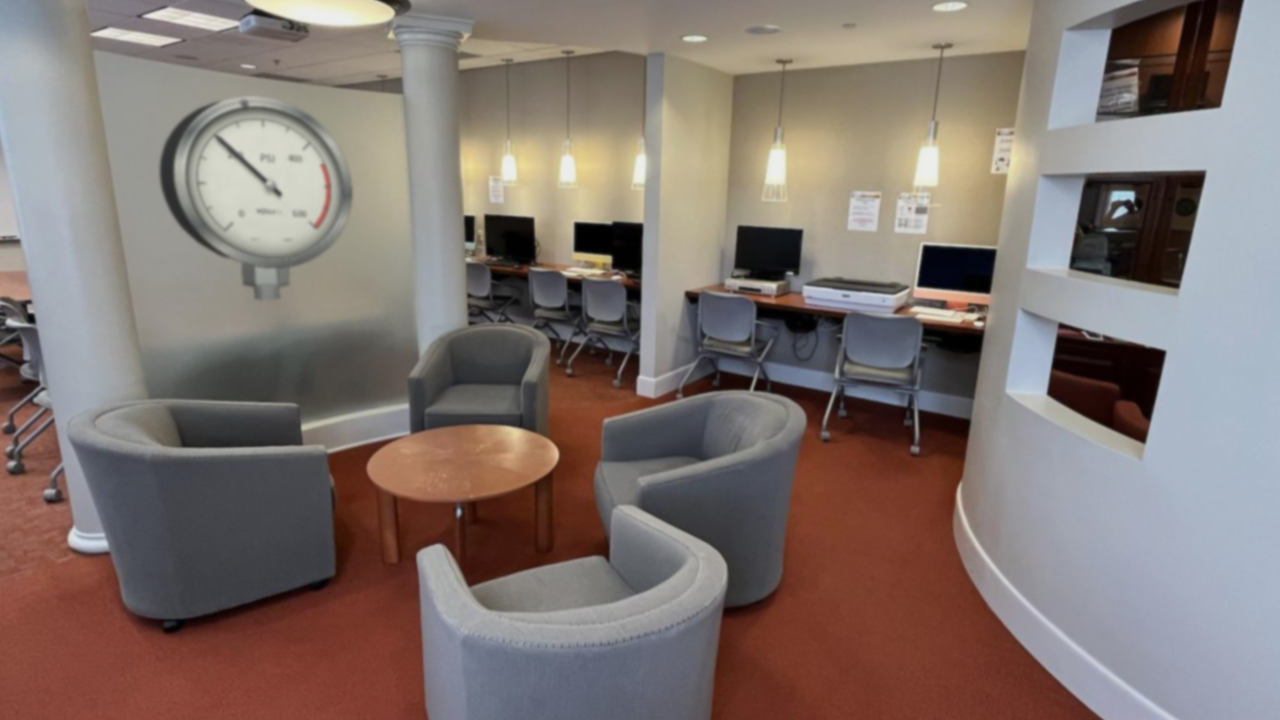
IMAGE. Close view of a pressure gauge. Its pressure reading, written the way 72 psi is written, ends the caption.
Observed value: 200 psi
